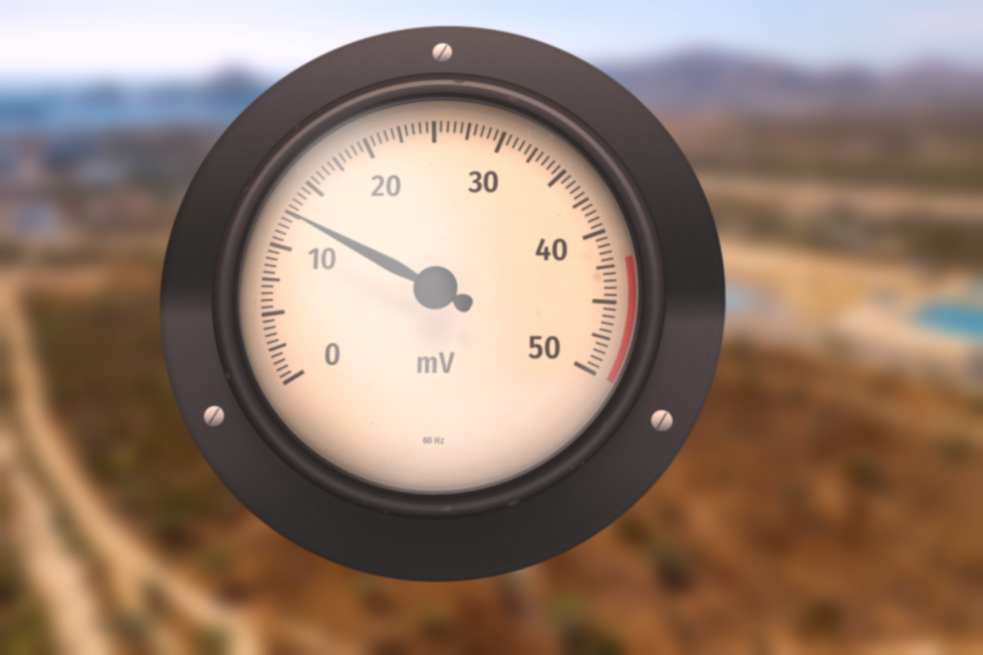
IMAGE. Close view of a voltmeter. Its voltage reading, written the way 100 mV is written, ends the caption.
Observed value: 12.5 mV
